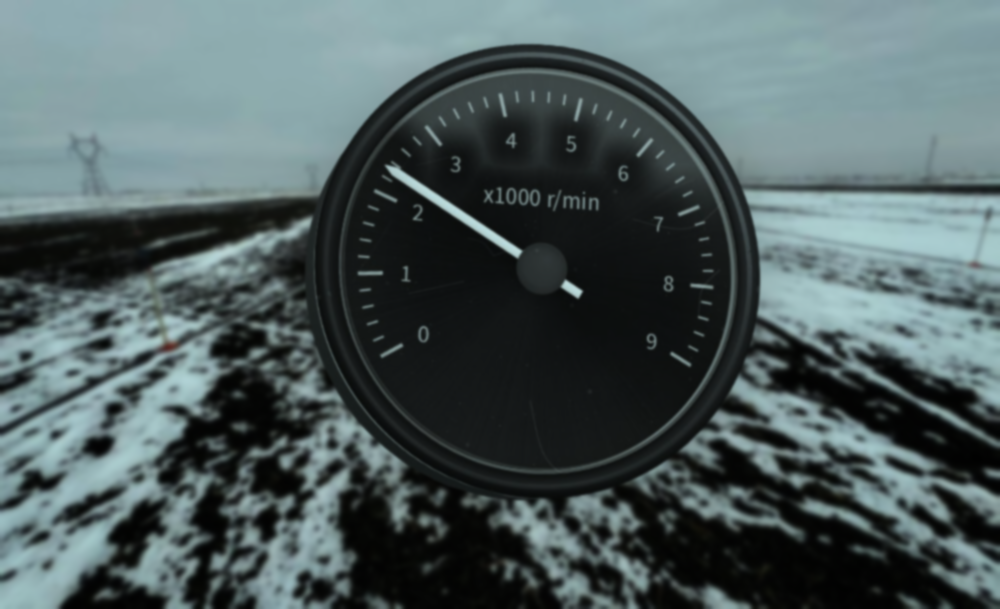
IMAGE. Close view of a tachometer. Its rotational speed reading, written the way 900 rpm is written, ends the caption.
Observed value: 2300 rpm
